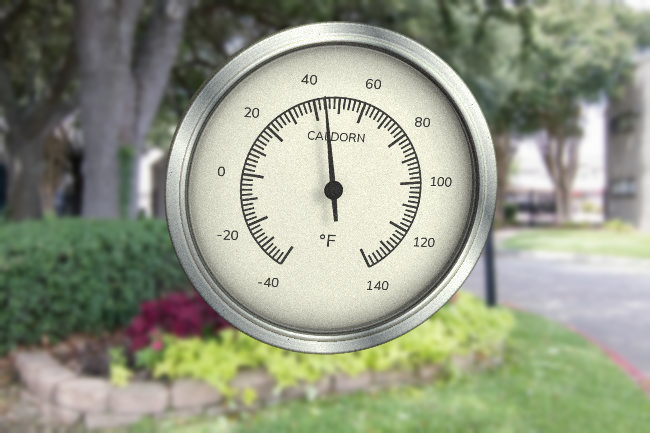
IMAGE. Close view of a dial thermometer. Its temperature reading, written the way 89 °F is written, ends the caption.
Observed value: 44 °F
